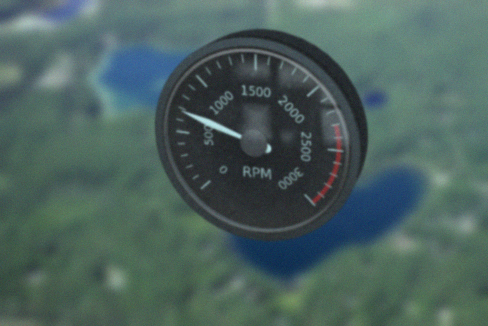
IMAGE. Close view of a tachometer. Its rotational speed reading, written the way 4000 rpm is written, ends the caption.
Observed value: 700 rpm
